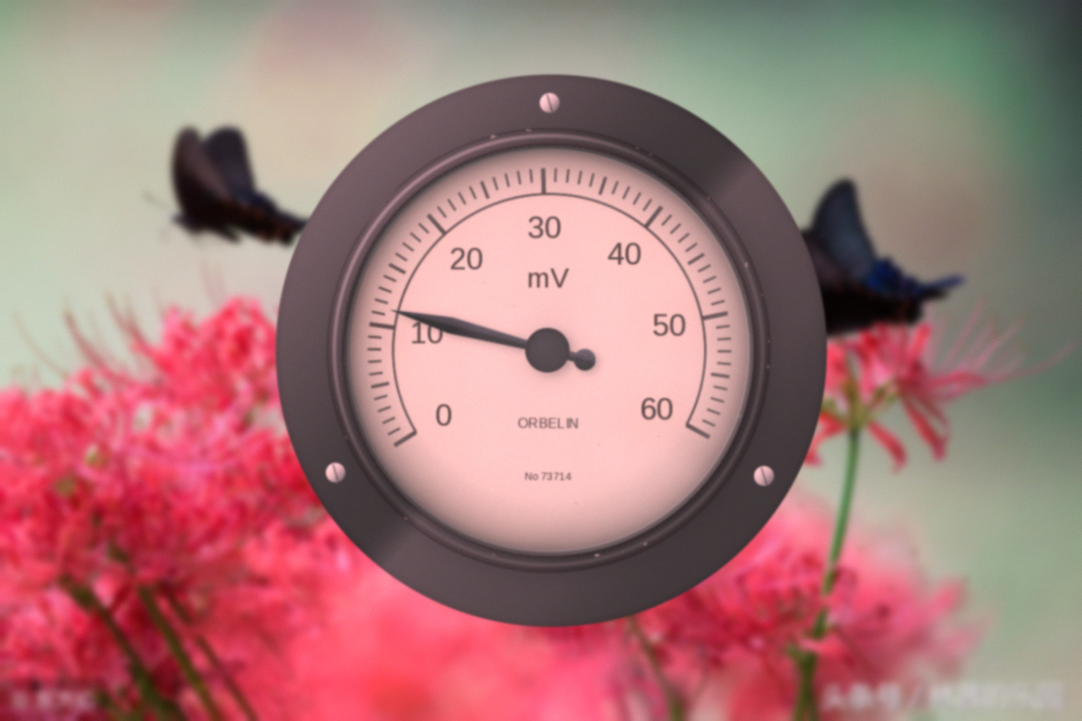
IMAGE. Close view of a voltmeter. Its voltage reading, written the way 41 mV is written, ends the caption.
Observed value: 11.5 mV
